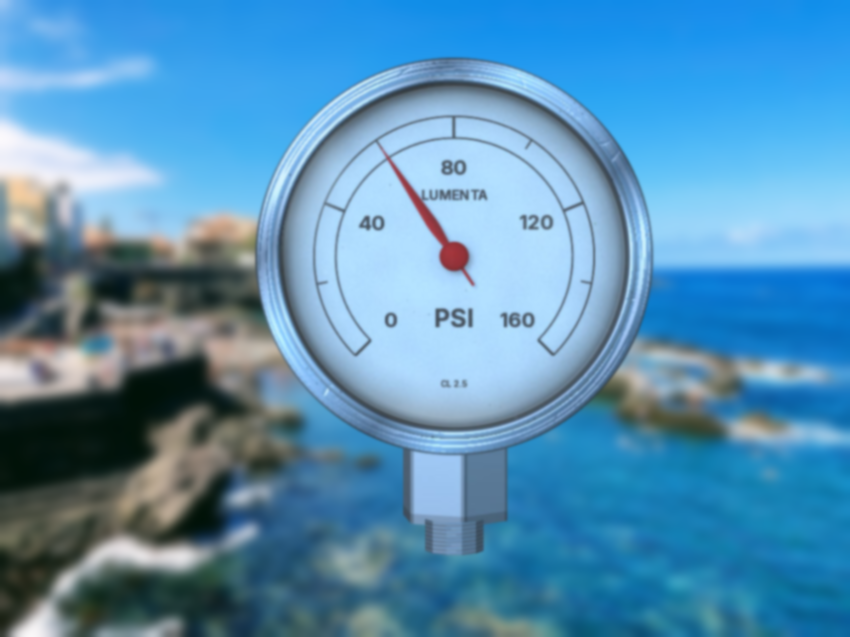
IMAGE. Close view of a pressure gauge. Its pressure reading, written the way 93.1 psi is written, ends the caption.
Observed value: 60 psi
